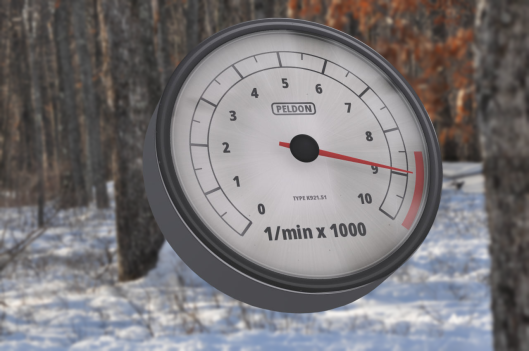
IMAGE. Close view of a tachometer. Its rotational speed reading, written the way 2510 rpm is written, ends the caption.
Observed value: 9000 rpm
